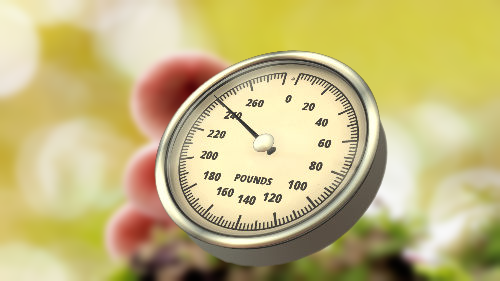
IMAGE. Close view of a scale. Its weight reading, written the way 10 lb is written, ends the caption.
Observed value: 240 lb
